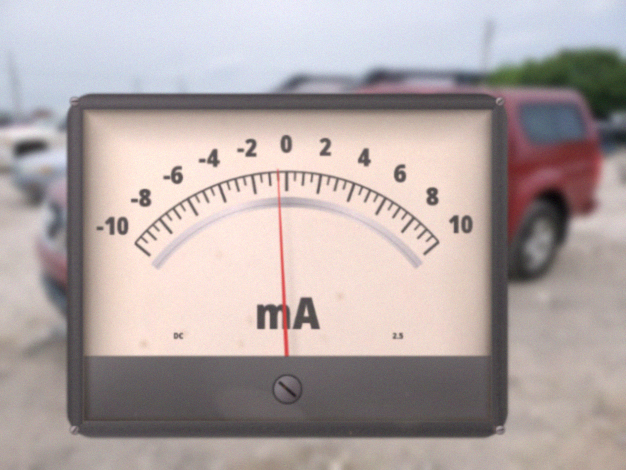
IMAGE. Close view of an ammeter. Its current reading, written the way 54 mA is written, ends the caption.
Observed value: -0.5 mA
